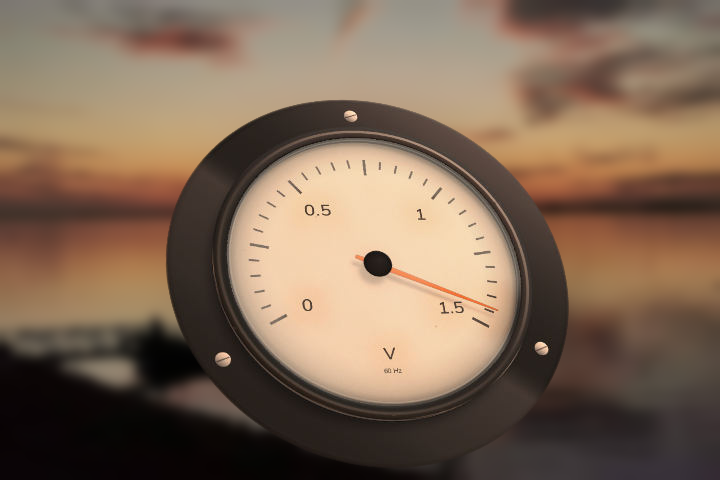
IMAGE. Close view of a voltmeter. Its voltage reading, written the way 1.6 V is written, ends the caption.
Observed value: 1.45 V
